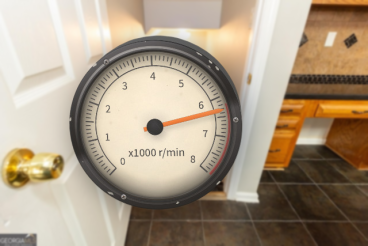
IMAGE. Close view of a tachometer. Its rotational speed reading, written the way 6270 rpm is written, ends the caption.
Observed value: 6300 rpm
